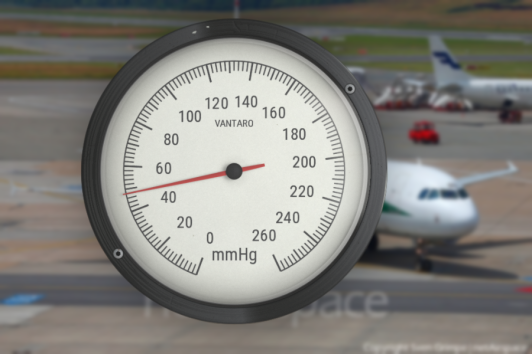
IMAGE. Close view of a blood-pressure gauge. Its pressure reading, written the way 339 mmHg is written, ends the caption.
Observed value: 48 mmHg
